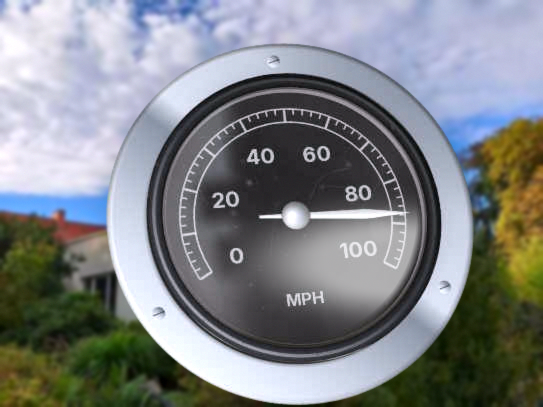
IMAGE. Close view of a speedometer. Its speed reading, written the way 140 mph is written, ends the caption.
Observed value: 88 mph
